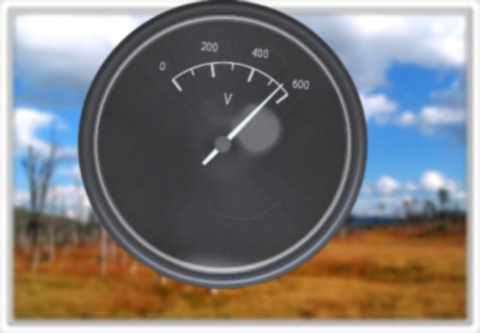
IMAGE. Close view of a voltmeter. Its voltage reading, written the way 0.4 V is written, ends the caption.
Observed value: 550 V
